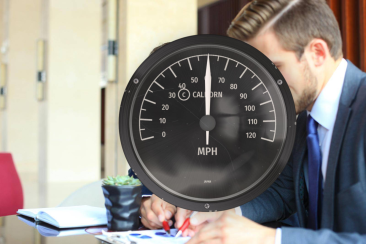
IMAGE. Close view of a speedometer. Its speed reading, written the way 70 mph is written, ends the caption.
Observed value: 60 mph
